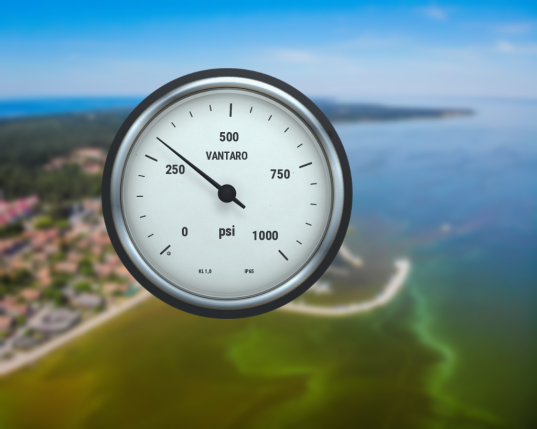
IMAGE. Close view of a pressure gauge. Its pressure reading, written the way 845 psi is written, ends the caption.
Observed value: 300 psi
